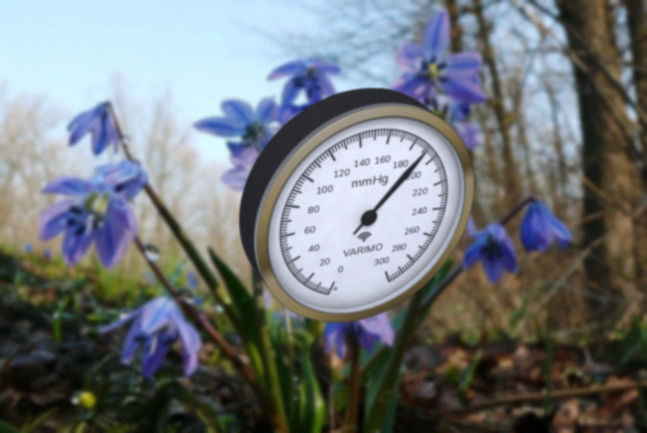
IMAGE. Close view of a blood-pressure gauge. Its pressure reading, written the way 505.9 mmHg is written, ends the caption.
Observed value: 190 mmHg
